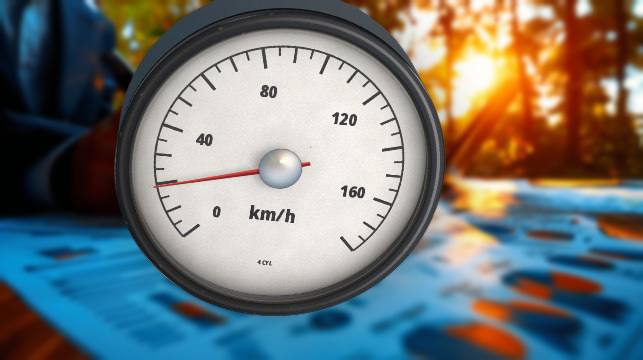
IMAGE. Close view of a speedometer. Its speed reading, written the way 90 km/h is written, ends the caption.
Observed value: 20 km/h
